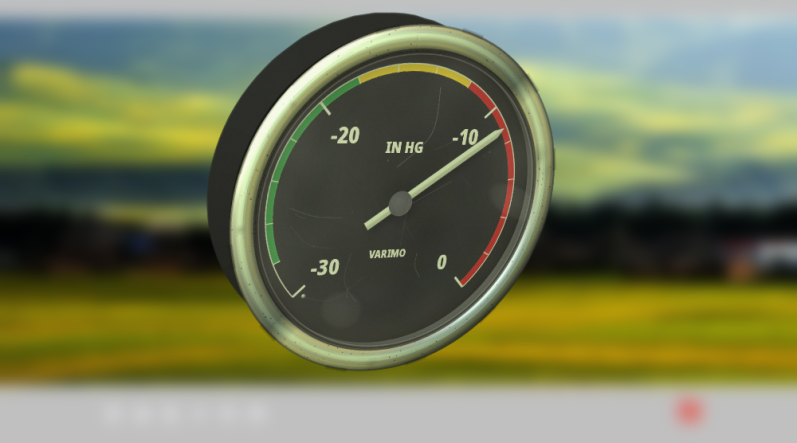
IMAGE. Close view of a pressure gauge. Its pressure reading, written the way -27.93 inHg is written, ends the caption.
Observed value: -9 inHg
